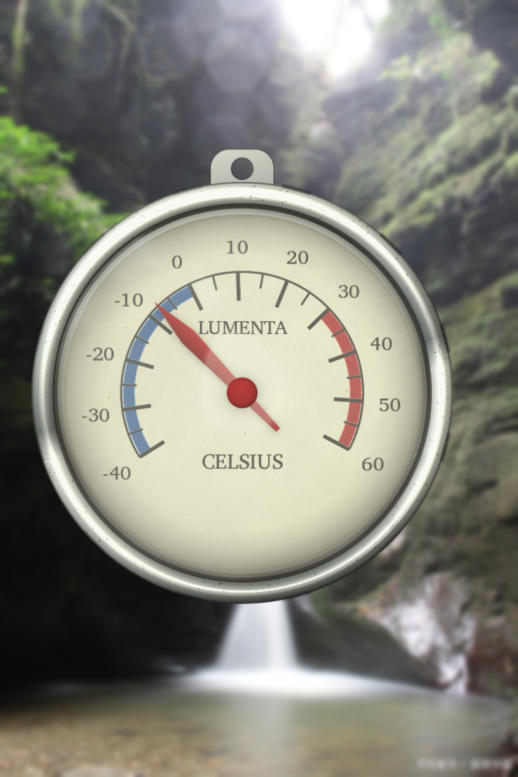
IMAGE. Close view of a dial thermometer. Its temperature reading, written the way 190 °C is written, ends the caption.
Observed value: -7.5 °C
